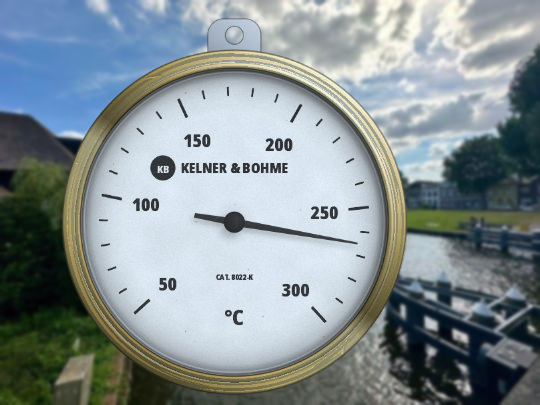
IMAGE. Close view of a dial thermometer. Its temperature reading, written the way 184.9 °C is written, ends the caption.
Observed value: 265 °C
